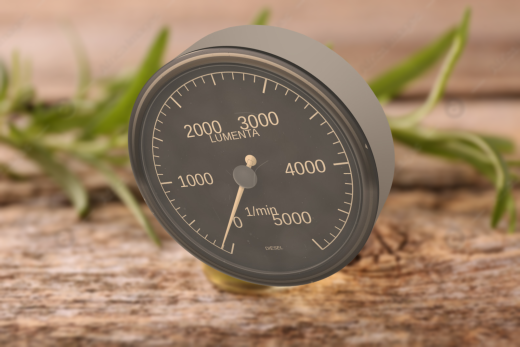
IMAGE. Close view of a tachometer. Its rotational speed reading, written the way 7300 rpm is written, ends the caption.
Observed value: 100 rpm
